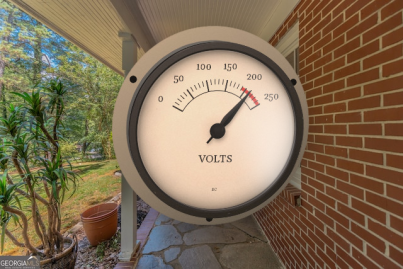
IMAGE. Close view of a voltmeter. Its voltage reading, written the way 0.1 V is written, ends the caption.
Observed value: 210 V
